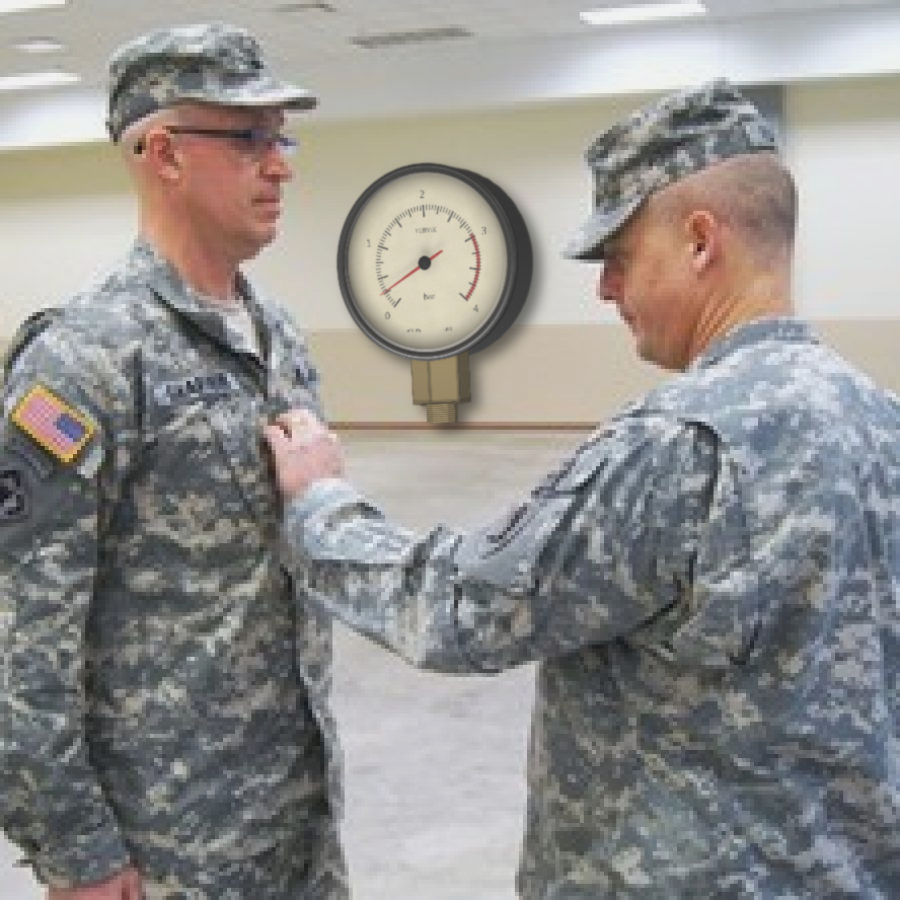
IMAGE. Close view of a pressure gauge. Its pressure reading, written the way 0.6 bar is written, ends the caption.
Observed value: 0.25 bar
